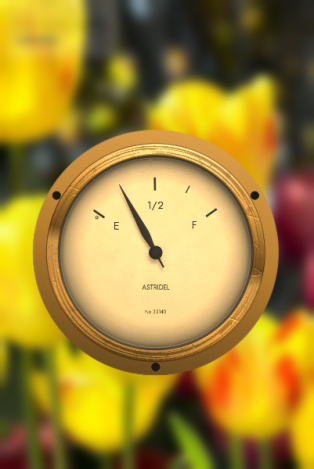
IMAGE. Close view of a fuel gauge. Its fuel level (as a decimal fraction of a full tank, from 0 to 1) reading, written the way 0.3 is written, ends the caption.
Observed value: 0.25
